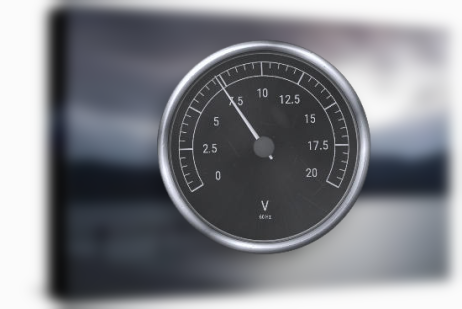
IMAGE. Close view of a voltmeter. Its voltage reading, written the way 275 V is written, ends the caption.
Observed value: 7.25 V
